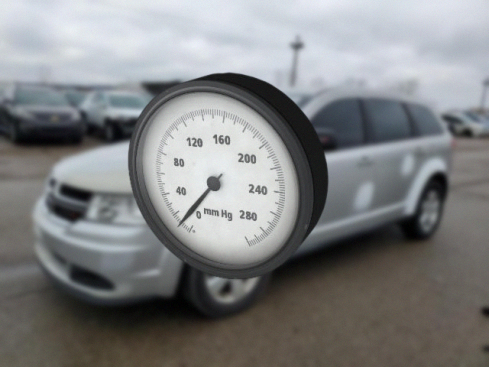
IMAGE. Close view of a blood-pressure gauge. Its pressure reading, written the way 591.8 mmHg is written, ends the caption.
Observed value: 10 mmHg
